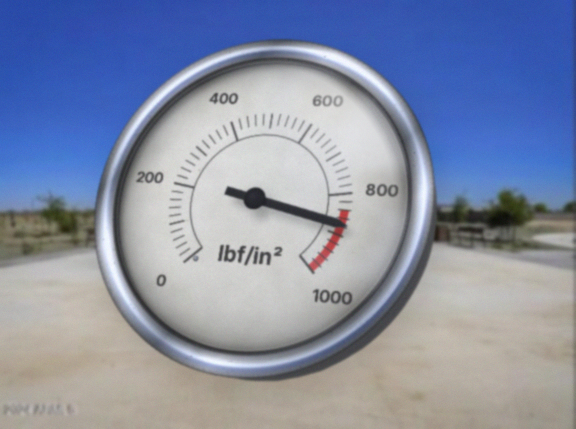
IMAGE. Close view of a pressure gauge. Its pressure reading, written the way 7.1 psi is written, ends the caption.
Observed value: 880 psi
